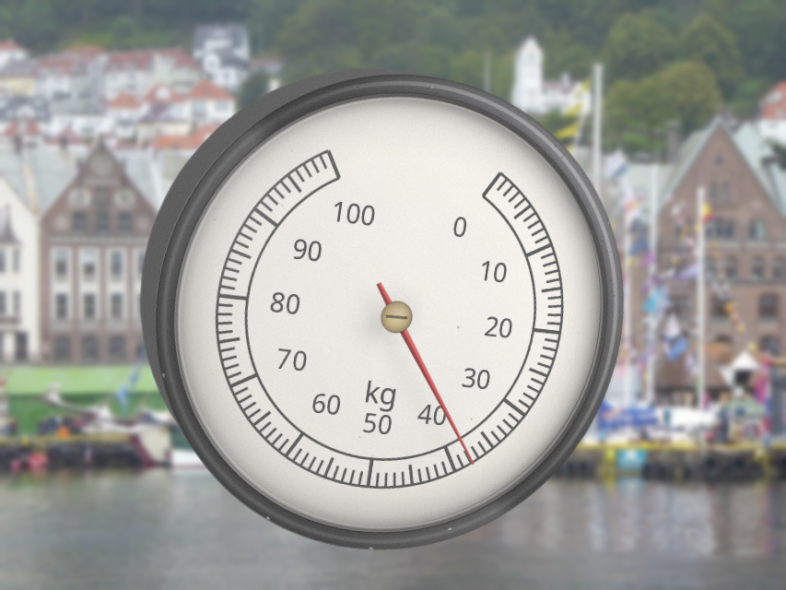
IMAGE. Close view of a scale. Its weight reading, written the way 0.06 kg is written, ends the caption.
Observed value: 38 kg
